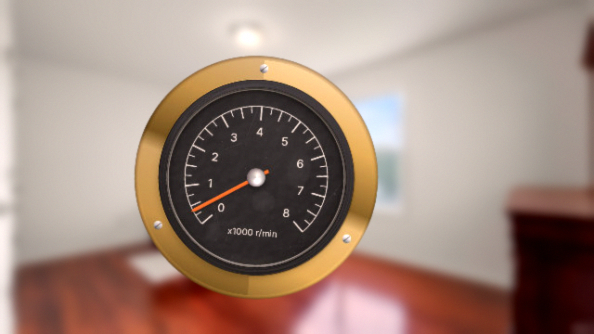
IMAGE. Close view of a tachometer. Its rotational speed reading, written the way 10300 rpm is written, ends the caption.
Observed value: 375 rpm
